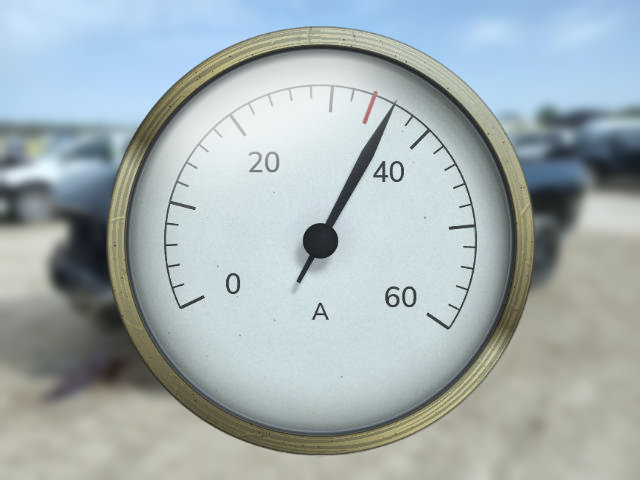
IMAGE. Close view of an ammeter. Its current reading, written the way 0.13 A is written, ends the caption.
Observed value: 36 A
